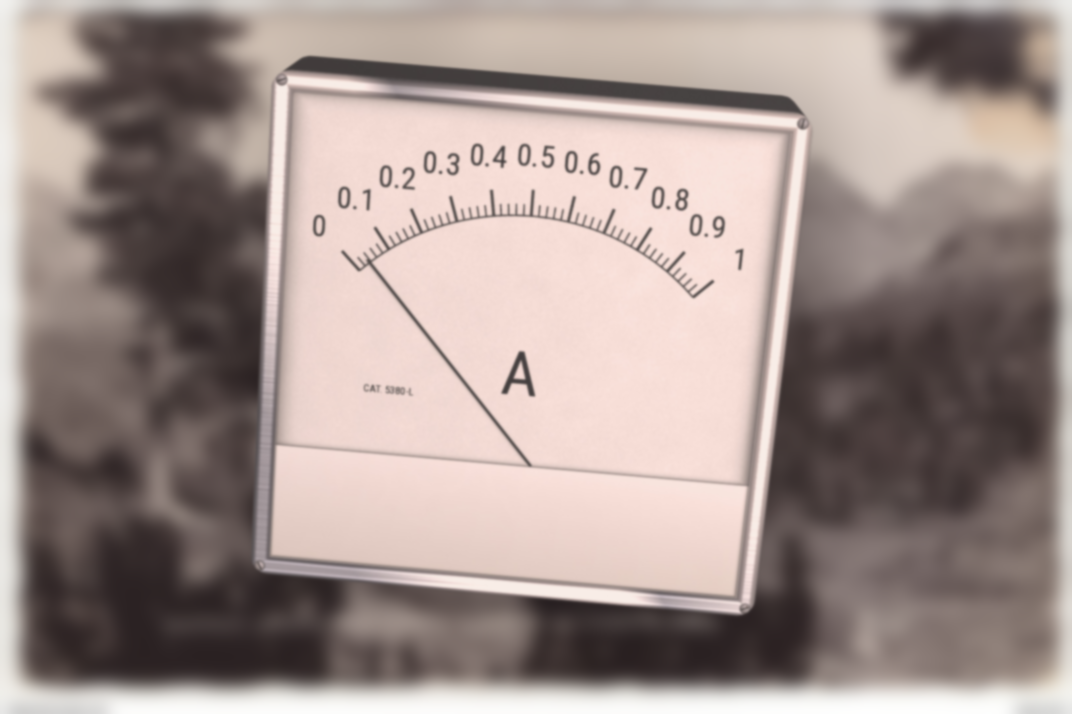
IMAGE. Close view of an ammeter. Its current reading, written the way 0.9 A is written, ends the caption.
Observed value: 0.04 A
